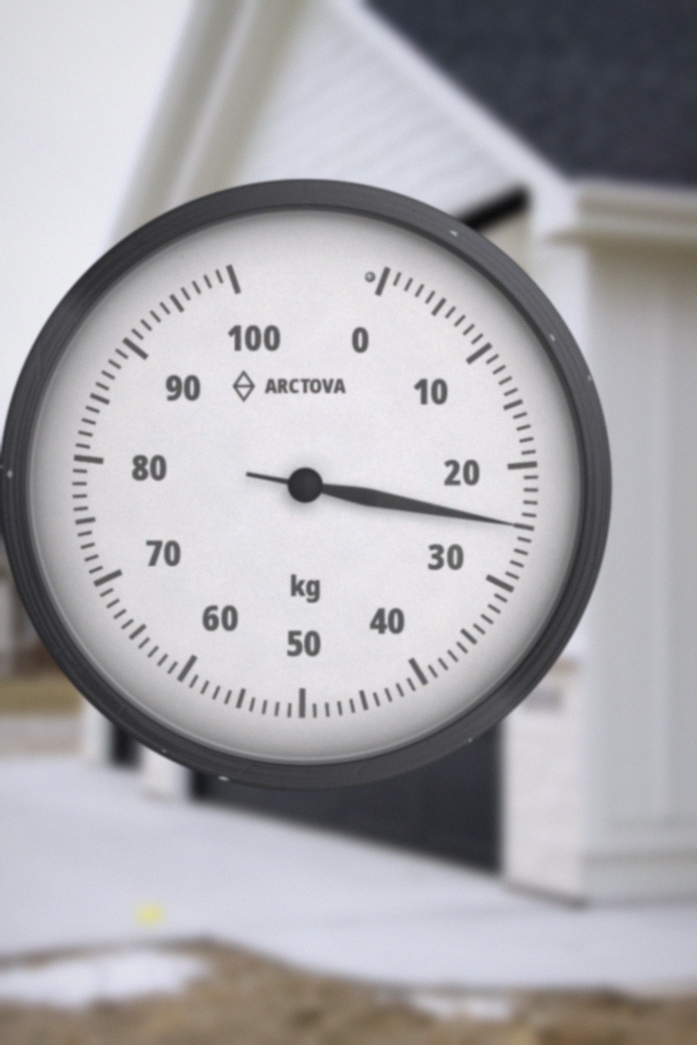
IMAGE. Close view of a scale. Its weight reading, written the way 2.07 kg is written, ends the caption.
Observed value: 25 kg
